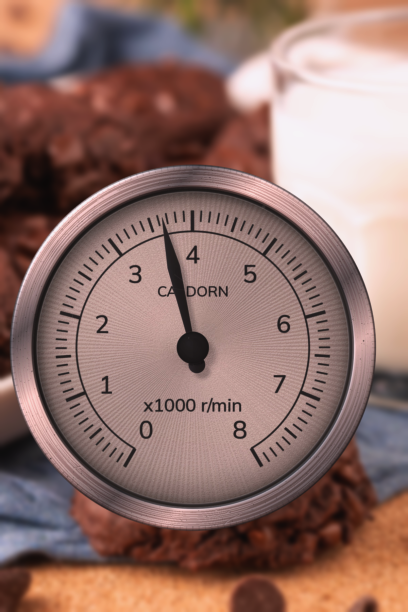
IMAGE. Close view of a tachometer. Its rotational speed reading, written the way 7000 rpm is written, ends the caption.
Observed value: 3650 rpm
